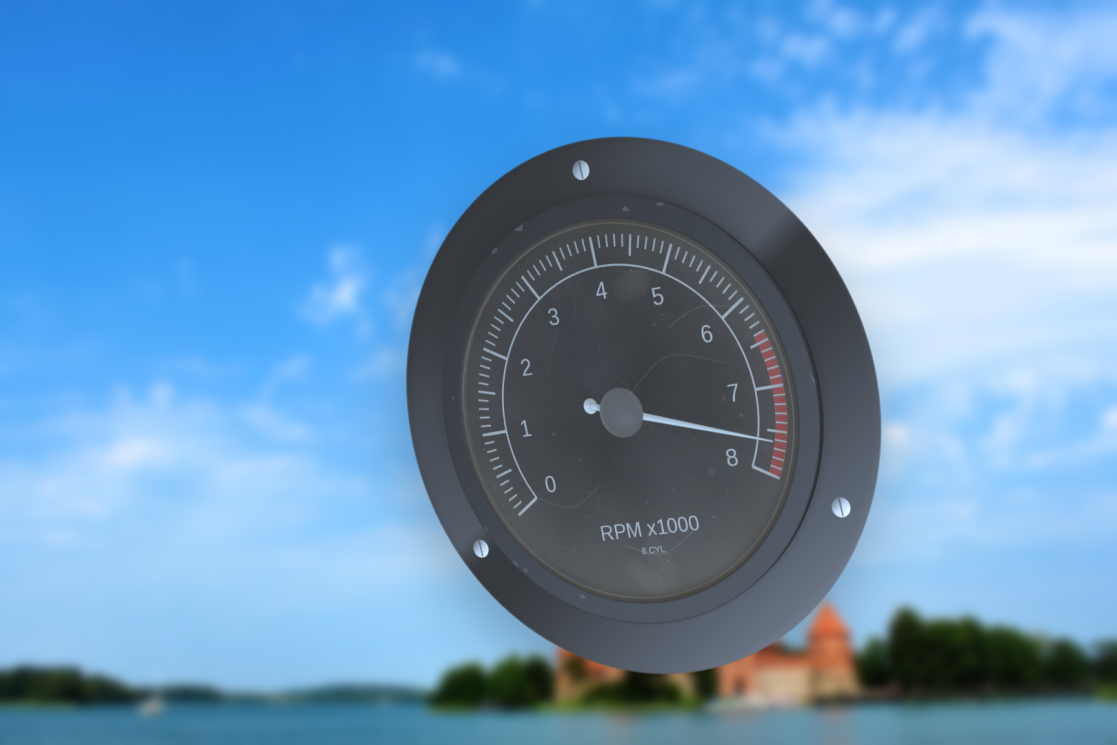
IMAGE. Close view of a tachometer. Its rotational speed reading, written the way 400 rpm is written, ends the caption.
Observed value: 7600 rpm
